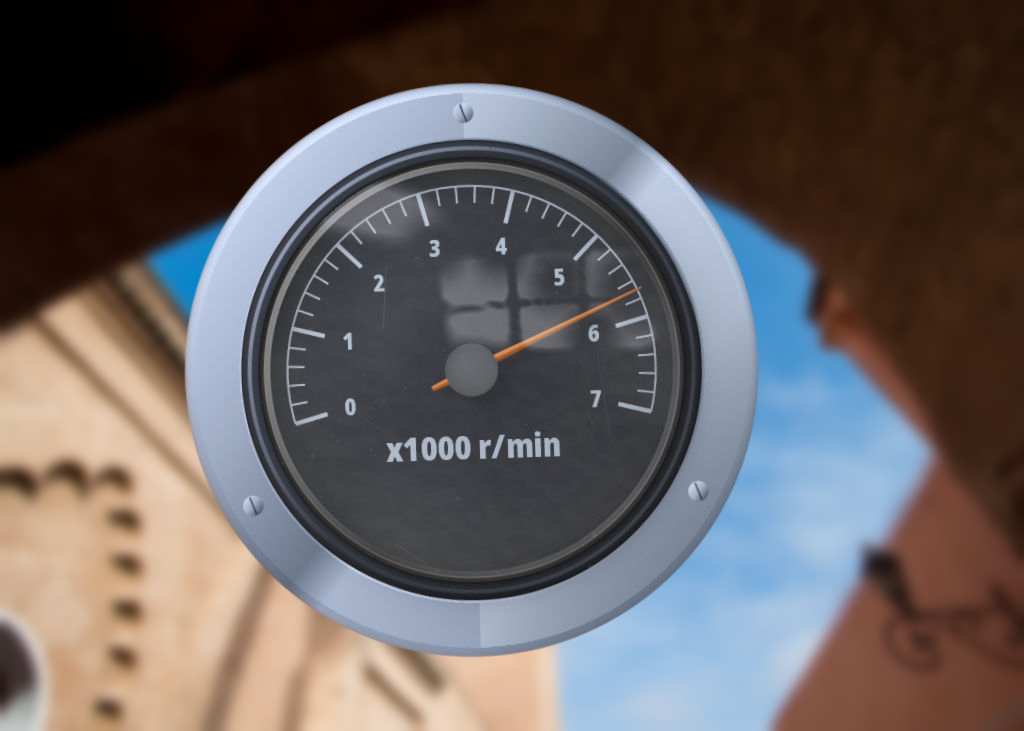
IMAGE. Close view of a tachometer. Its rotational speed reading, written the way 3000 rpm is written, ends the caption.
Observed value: 5700 rpm
